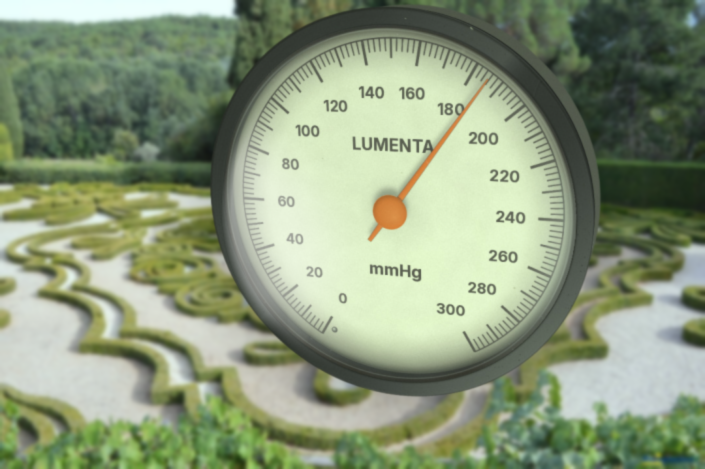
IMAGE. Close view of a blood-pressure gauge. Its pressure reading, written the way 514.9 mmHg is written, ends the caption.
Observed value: 186 mmHg
